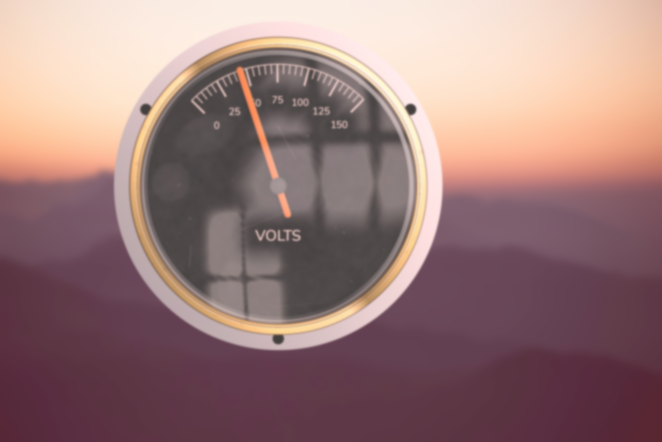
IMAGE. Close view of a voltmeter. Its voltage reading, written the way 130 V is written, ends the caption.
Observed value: 45 V
